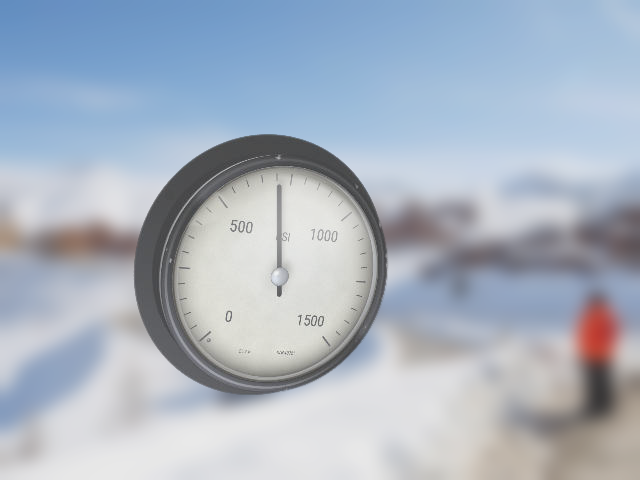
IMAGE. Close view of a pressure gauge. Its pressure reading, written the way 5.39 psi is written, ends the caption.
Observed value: 700 psi
